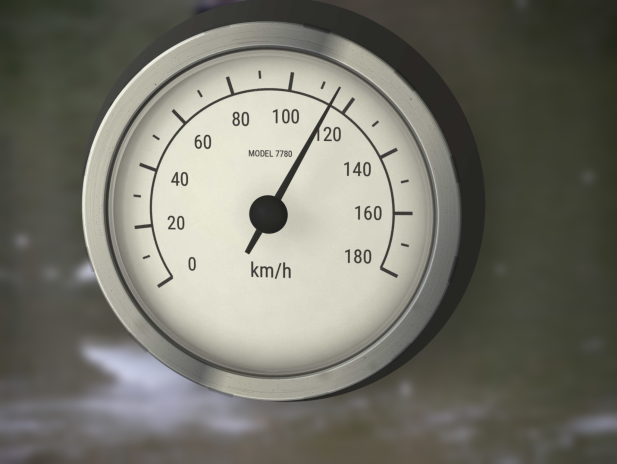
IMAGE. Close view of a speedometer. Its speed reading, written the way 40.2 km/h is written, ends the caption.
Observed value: 115 km/h
